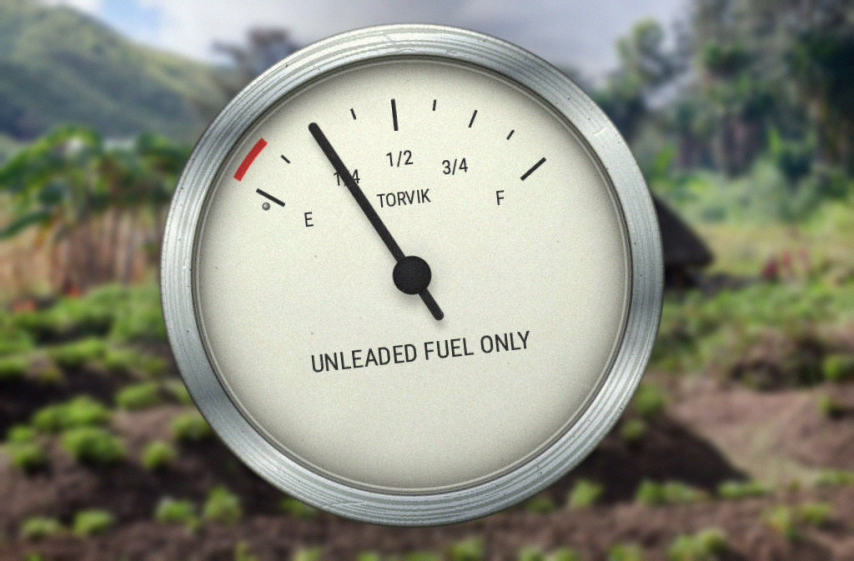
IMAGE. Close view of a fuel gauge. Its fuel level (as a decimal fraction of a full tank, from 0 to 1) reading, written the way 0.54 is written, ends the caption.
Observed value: 0.25
